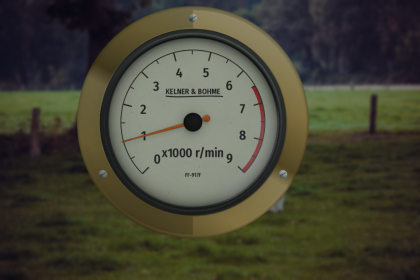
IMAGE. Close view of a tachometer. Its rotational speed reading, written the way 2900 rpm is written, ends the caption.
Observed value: 1000 rpm
